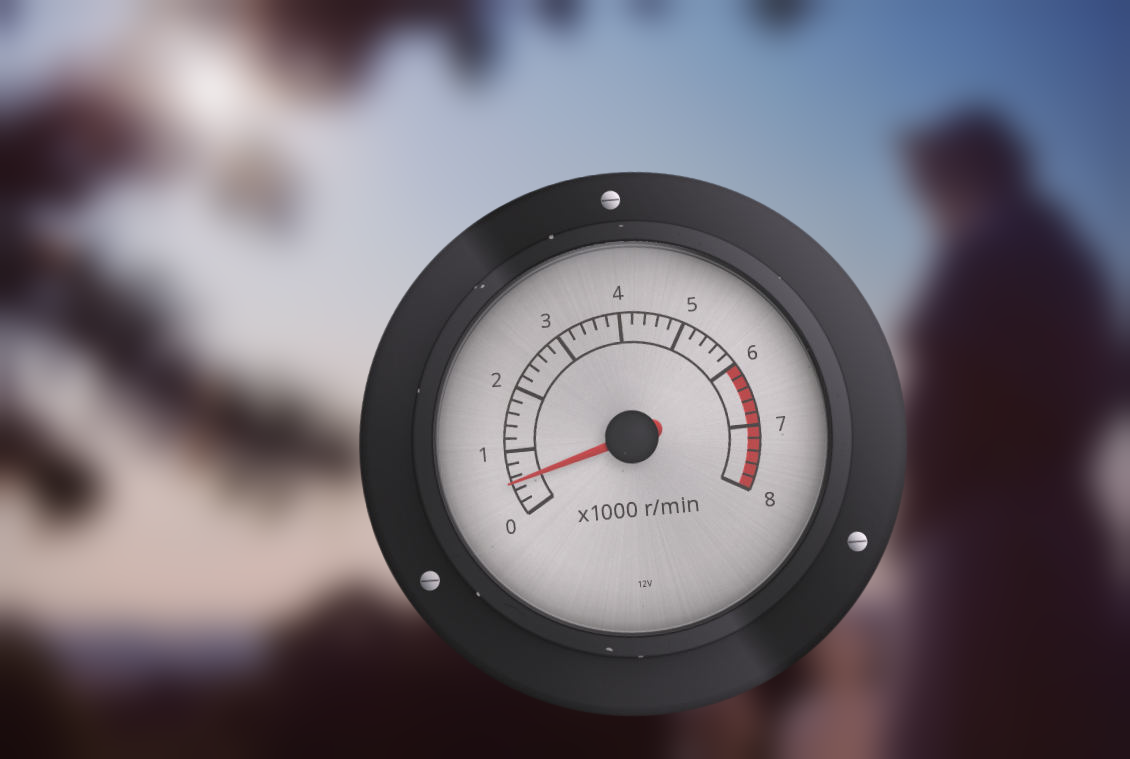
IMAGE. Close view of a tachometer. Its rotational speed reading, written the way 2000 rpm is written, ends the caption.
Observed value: 500 rpm
